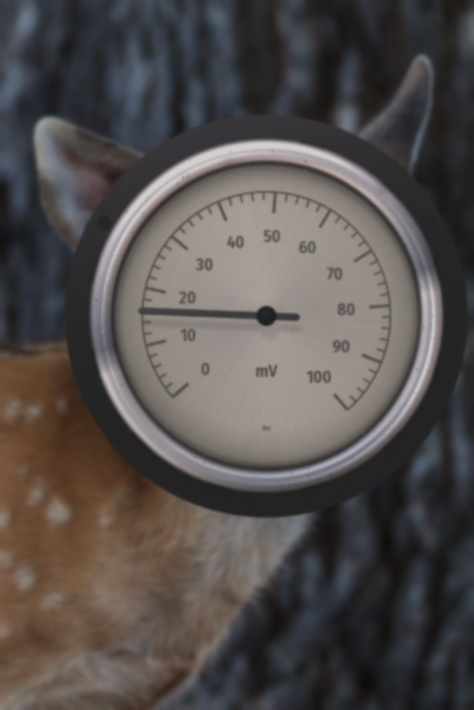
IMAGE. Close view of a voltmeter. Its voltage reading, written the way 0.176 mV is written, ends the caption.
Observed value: 16 mV
